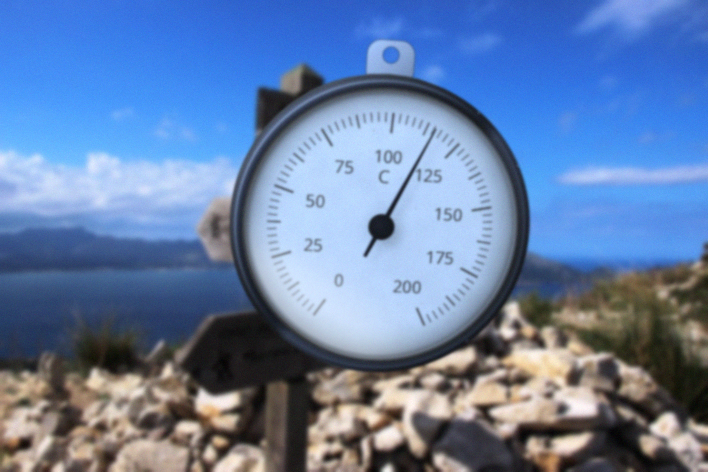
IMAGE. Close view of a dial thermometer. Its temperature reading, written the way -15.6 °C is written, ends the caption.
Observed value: 115 °C
